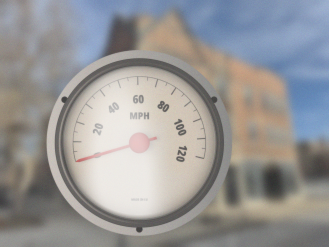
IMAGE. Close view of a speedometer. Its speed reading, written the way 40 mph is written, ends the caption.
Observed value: 0 mph
